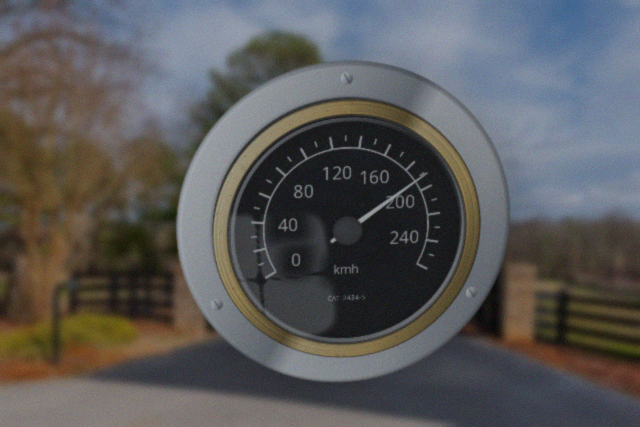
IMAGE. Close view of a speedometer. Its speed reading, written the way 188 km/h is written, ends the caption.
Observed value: 190 km/h
